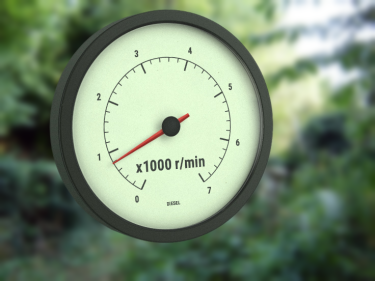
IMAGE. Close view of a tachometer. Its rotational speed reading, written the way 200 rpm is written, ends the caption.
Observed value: 800 rpm
